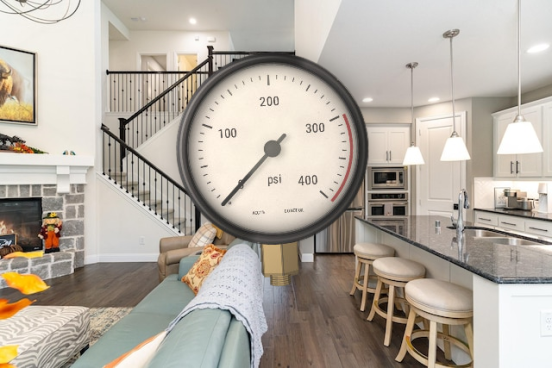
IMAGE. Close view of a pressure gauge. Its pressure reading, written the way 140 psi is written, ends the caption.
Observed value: 0 psi
